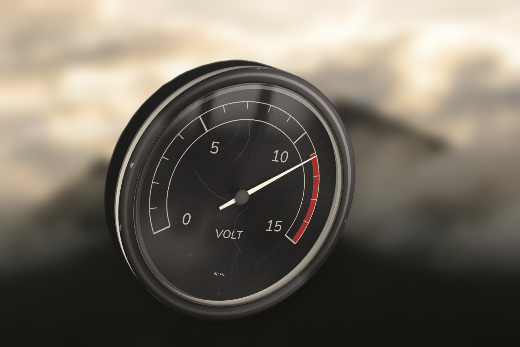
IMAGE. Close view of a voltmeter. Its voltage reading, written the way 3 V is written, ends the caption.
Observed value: 11 V
